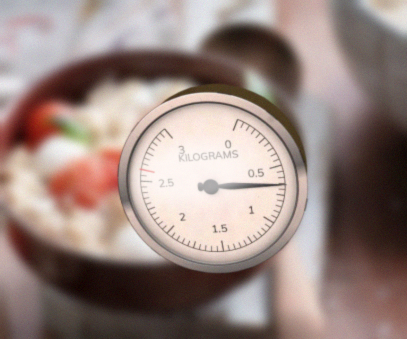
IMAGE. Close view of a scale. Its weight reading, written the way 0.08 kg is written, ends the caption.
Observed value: 0.65 kg
